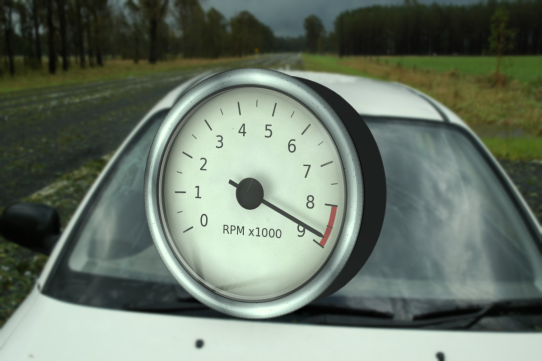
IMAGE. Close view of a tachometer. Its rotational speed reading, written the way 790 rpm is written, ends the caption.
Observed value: 8750 rpm
